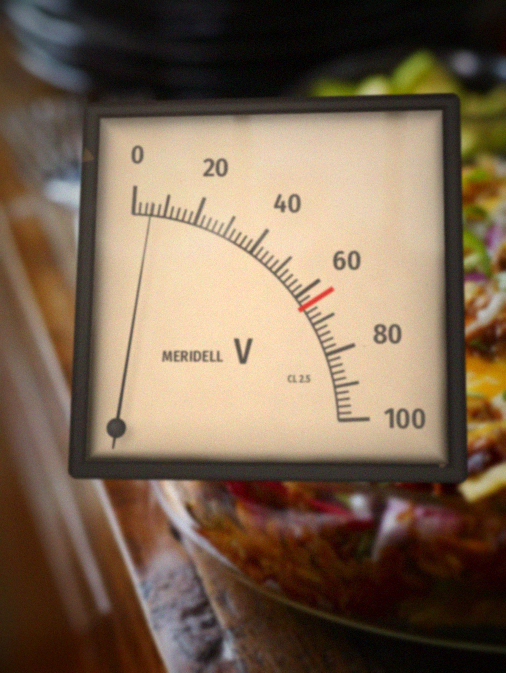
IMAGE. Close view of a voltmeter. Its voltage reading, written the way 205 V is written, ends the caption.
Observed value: 6 V
